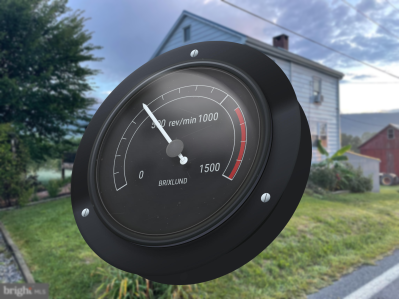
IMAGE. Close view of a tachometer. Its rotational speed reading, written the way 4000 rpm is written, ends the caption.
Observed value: 500 rpm
